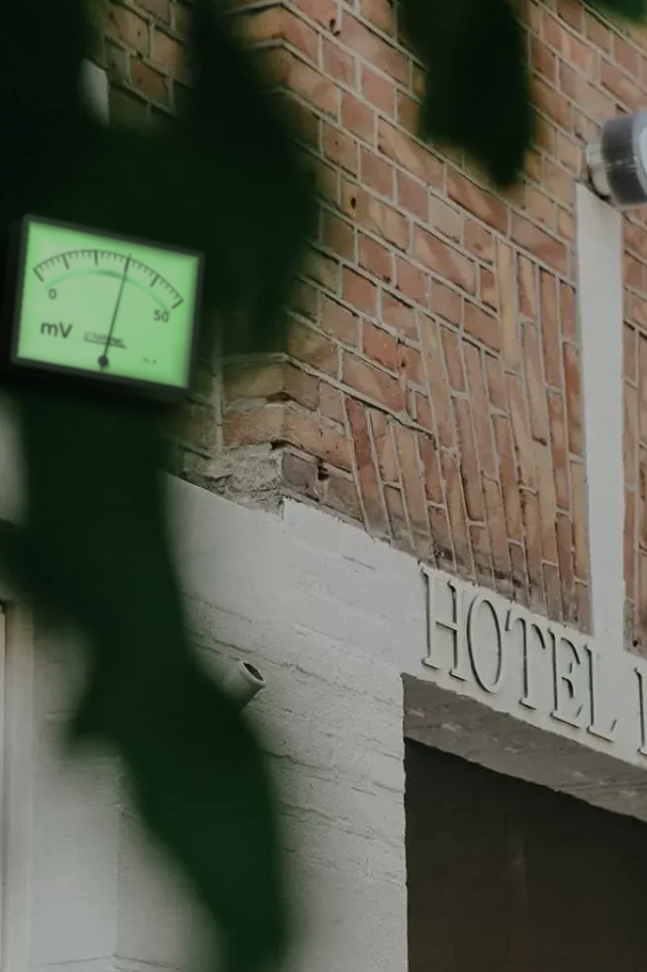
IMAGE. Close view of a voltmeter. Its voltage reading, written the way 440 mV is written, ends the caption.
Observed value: 30 mV
